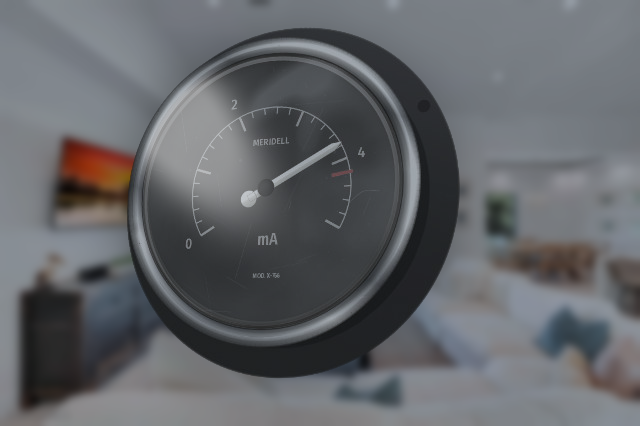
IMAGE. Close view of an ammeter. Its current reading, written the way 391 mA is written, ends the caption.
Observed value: 3.8 mA
